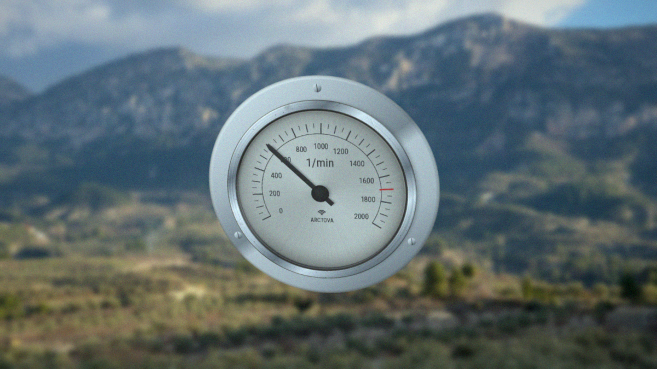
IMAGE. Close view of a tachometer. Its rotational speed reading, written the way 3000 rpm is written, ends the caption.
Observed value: 600 rpm
